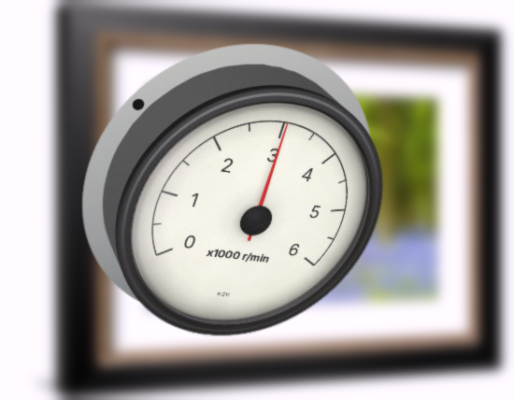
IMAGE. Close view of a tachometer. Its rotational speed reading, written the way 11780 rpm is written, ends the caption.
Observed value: 3000 rpm
